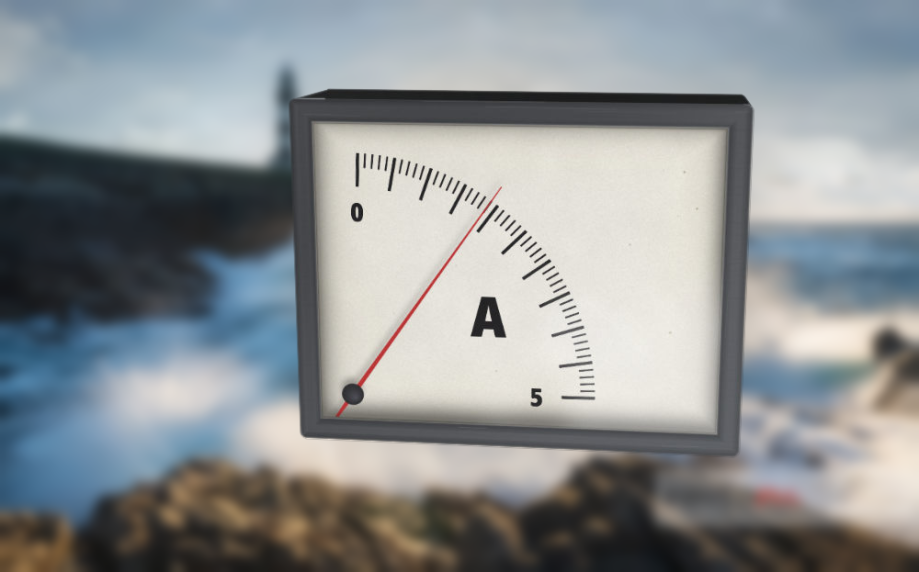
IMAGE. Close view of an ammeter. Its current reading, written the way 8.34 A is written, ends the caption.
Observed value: 1.9 A
